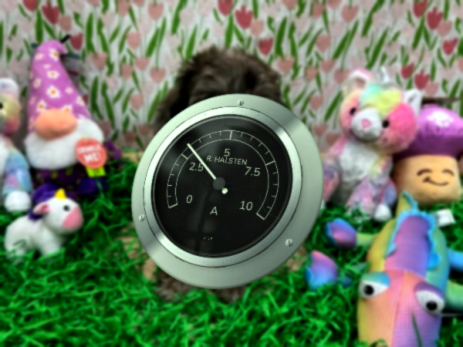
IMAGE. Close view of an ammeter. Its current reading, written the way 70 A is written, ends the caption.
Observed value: 3 A
